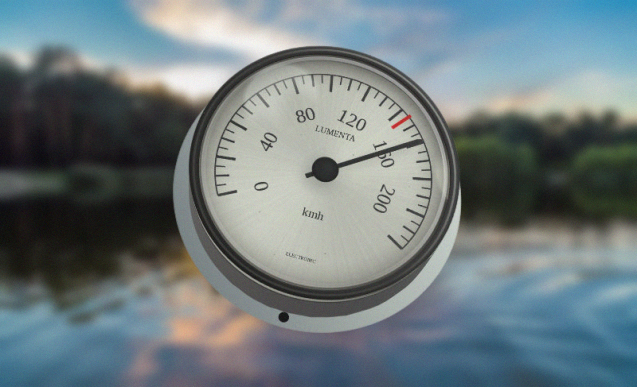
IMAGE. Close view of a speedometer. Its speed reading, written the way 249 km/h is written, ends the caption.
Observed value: 160 km/h
